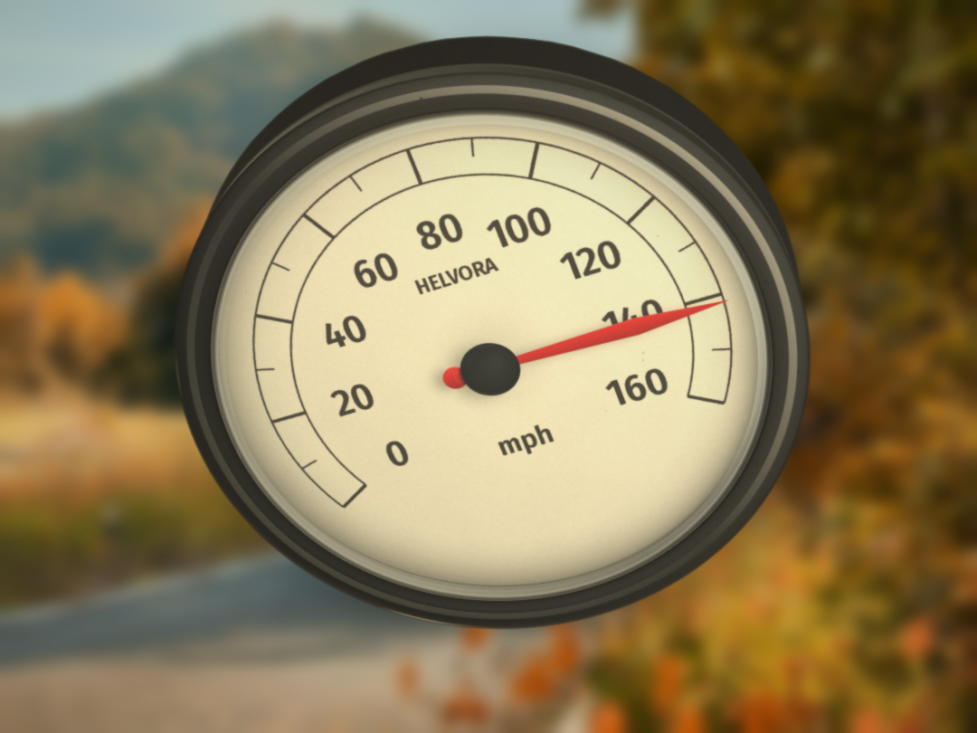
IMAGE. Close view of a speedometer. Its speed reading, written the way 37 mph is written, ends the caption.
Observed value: 140 mph
